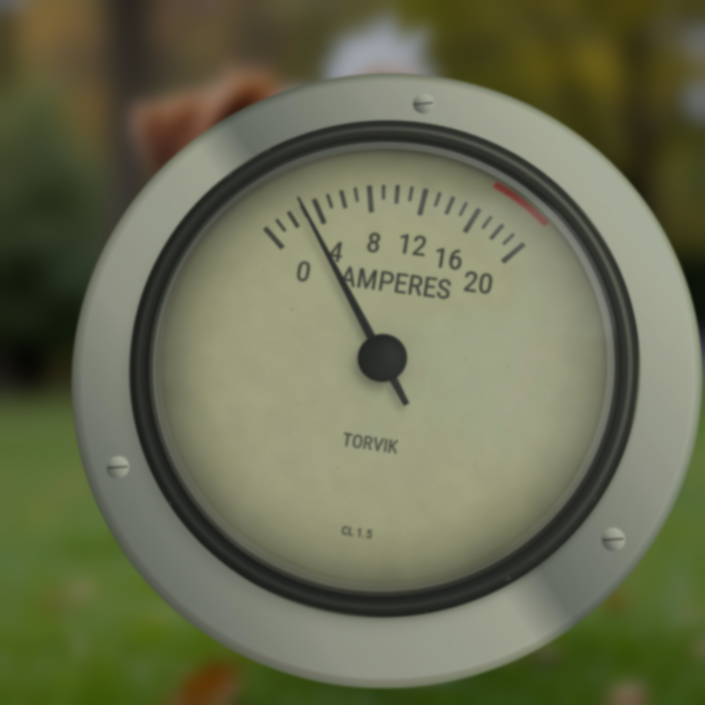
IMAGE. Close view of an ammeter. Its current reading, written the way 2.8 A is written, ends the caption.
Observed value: 3 A
